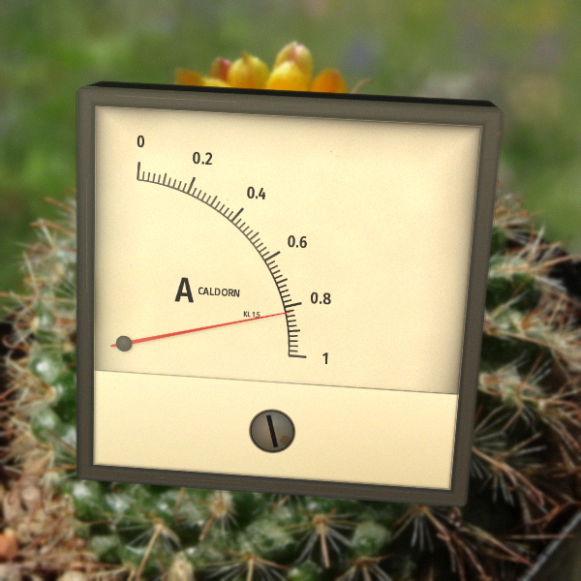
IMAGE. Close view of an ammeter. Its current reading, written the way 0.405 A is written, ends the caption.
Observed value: 0.82 A
